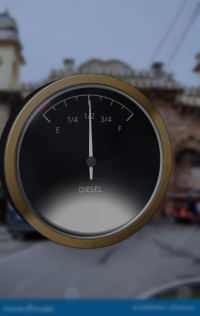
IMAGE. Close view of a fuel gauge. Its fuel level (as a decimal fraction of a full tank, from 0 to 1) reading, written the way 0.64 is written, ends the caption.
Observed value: 0.5
